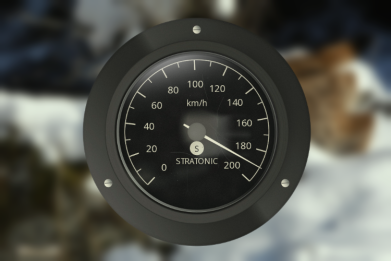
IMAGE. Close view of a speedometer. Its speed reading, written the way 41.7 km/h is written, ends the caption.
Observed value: 190 km/h
